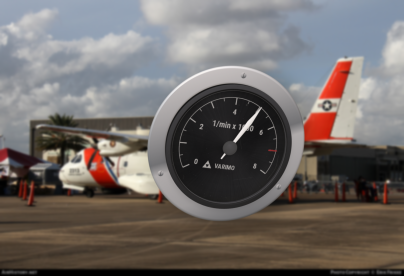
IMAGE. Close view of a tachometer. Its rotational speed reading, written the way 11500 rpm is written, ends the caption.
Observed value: 5000 rpm
